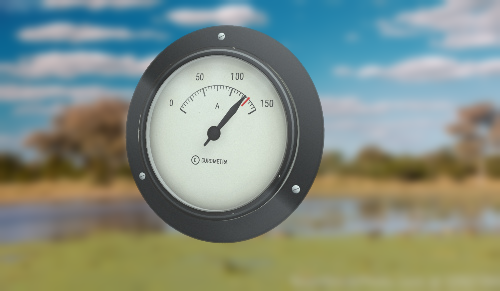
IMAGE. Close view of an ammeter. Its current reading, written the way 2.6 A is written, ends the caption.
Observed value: 125 A
